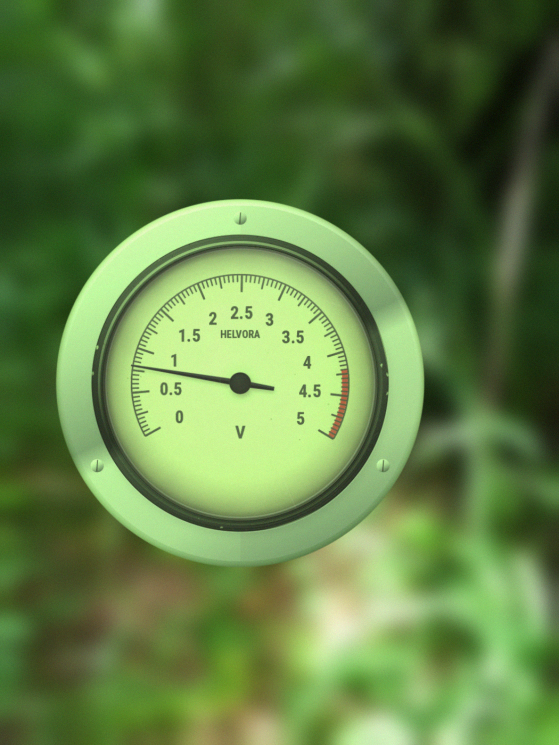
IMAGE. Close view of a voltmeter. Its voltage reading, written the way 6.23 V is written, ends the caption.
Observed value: 0.8 V
